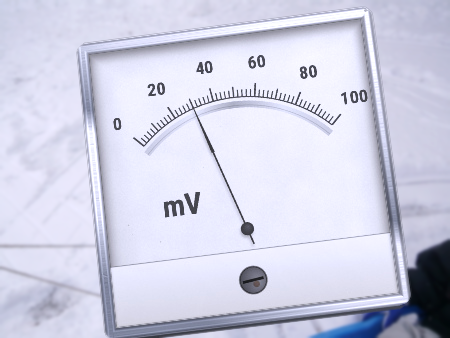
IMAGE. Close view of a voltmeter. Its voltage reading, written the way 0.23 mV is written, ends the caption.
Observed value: 30 mV
